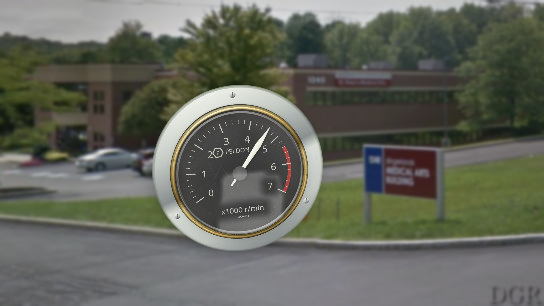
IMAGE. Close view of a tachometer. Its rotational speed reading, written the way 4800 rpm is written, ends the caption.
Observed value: 4600 rpm
